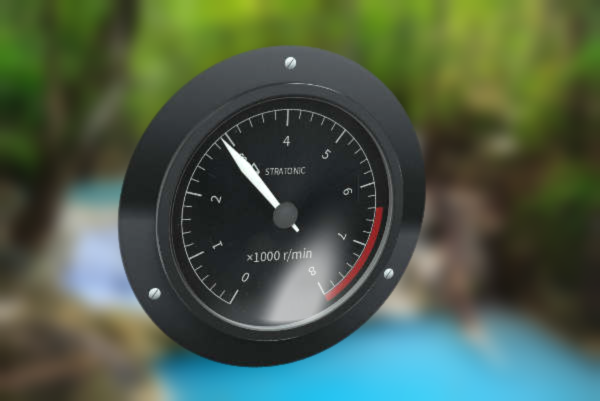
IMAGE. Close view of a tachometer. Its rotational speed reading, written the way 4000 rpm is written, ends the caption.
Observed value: 2900 rpm
